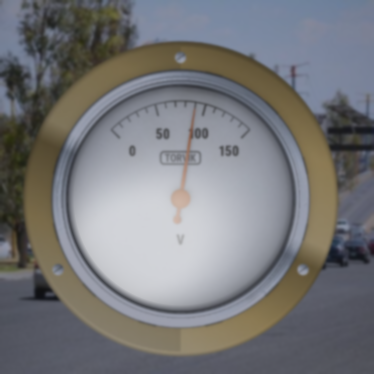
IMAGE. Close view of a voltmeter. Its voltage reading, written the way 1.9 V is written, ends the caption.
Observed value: 90 V
